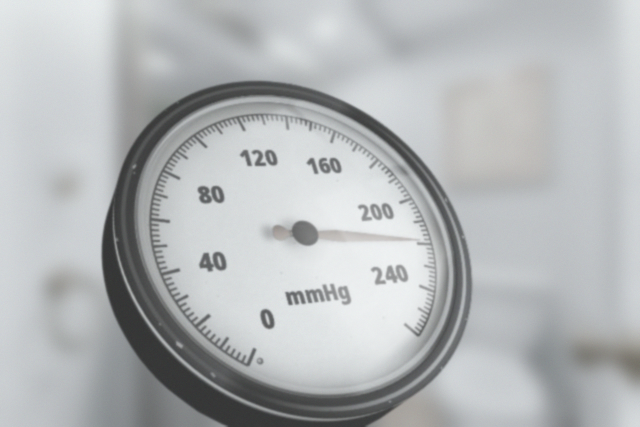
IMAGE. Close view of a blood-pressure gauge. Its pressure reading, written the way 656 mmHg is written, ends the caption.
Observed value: 220 mmHg
